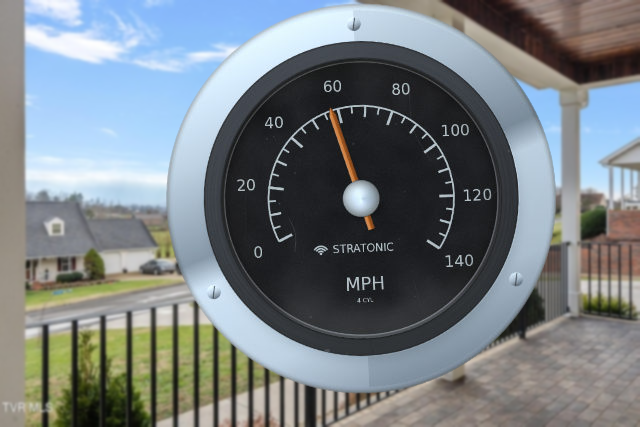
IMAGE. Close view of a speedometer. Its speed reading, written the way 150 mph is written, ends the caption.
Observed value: 57.5 mph
